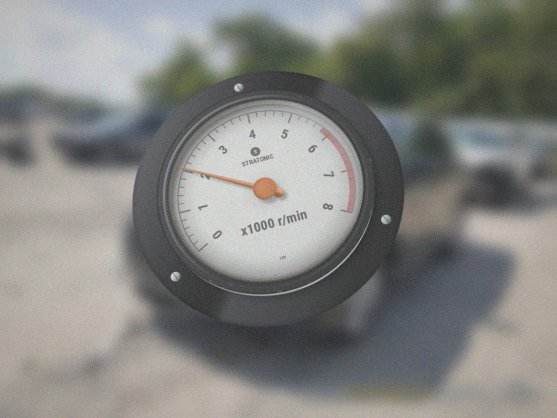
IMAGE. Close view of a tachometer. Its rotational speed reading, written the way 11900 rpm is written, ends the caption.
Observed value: 2000 rpm
